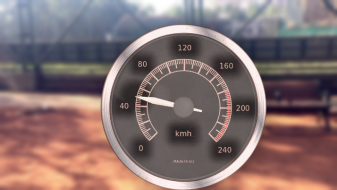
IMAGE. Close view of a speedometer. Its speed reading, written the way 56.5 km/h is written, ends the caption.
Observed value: 50 km/h
